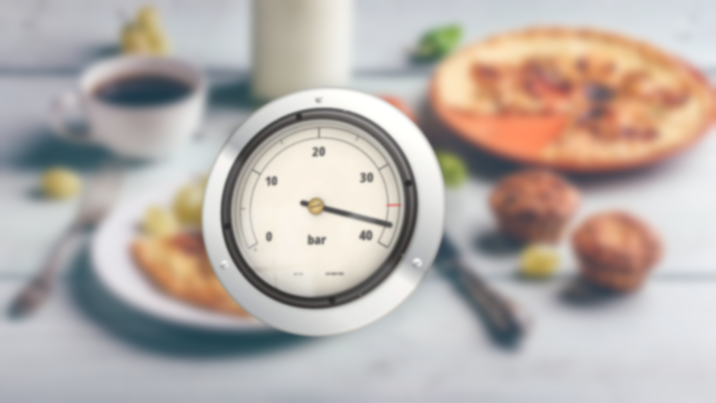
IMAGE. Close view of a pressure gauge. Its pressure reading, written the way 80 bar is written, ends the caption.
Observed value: 37.5 bar
